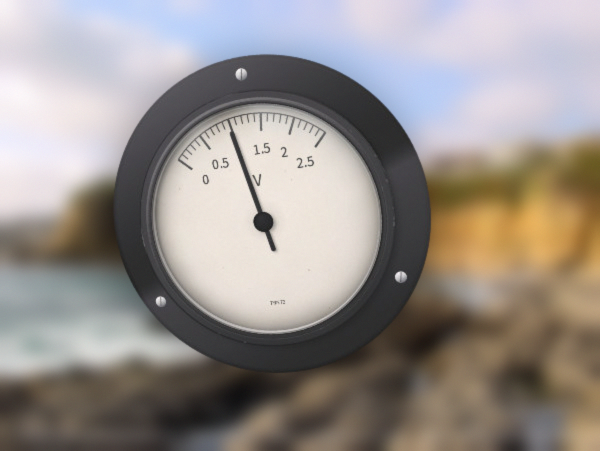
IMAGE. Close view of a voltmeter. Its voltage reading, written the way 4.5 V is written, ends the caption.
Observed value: 1 V
